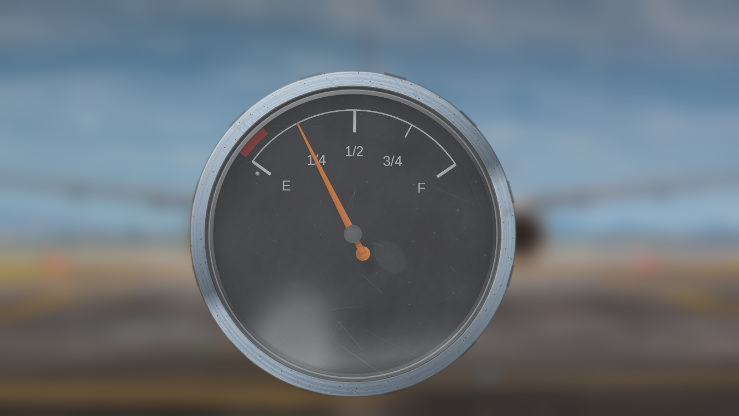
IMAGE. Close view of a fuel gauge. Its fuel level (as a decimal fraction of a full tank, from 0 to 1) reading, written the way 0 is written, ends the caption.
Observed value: 0.25
